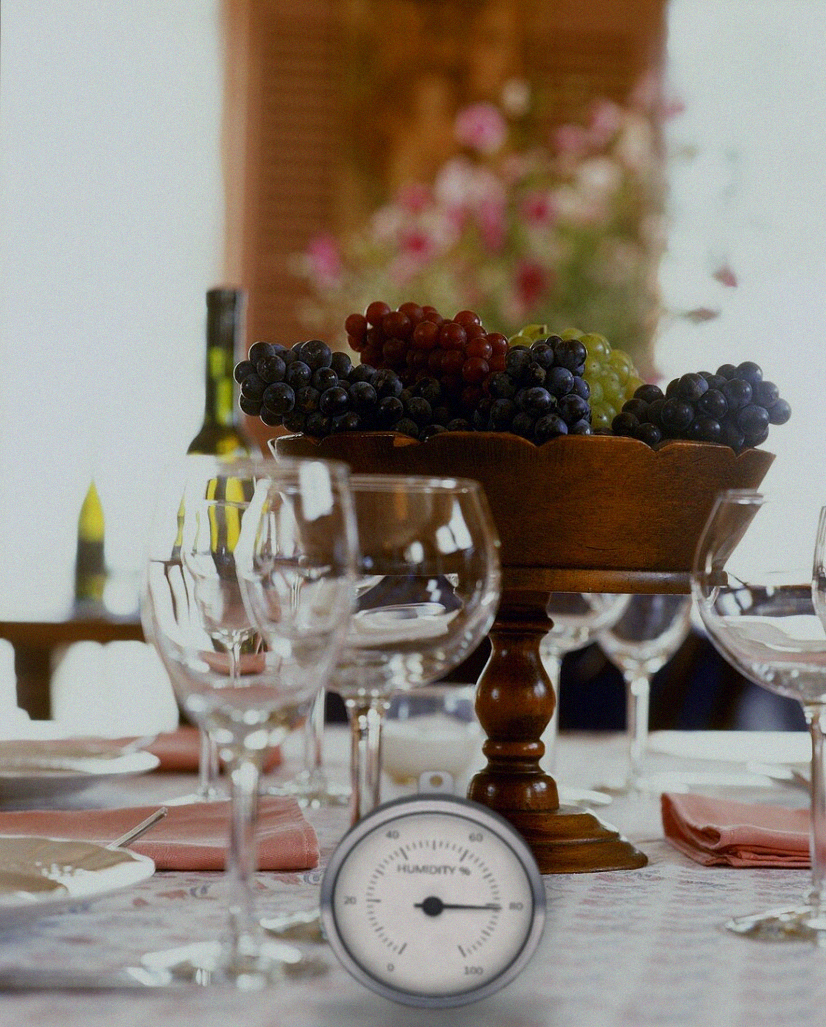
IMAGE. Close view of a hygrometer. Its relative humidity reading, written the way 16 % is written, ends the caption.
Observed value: 80 %
